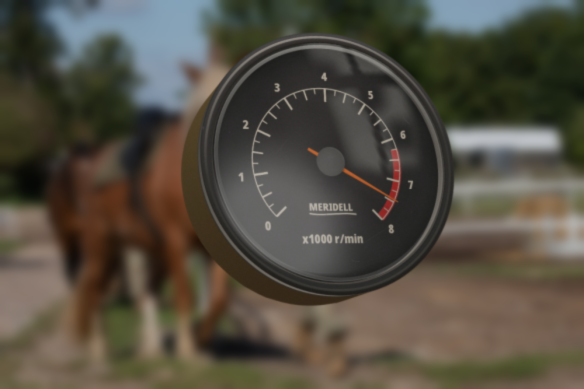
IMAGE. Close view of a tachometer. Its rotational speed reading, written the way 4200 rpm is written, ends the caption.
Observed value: 7500 rpm
